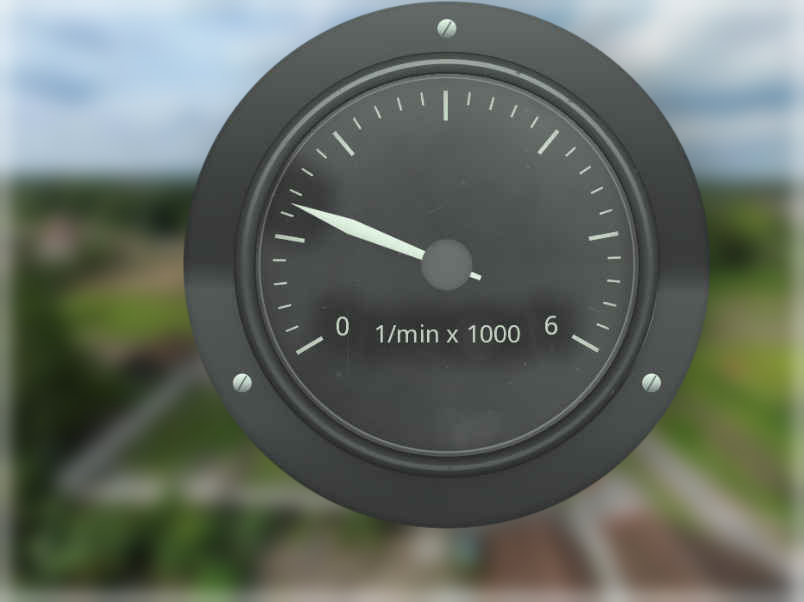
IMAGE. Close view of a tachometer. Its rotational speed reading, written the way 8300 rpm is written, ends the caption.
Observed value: 1300 rpm
